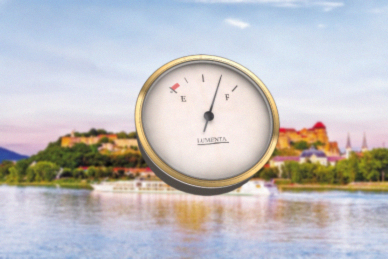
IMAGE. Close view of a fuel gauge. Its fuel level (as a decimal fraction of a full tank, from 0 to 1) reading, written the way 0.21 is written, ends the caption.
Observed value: 0.75
